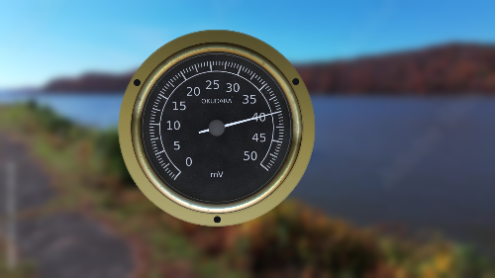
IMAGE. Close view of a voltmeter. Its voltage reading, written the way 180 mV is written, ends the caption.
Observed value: 40 mV
